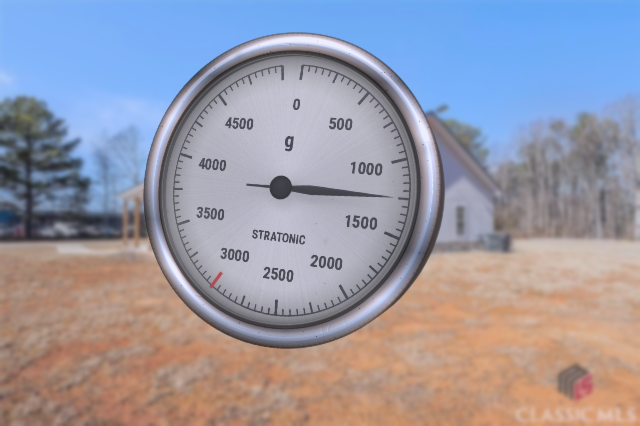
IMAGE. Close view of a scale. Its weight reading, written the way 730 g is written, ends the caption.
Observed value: 1250 g
